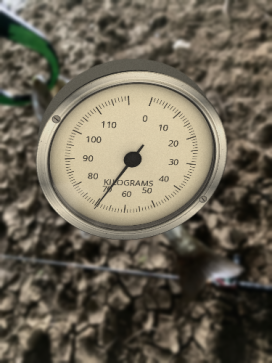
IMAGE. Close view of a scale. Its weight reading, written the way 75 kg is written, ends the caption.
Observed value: 70 kg
